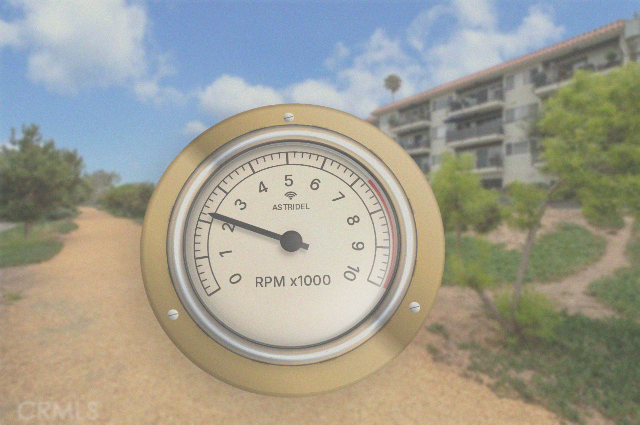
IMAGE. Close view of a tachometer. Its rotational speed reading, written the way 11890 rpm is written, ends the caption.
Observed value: 2200 rpm
